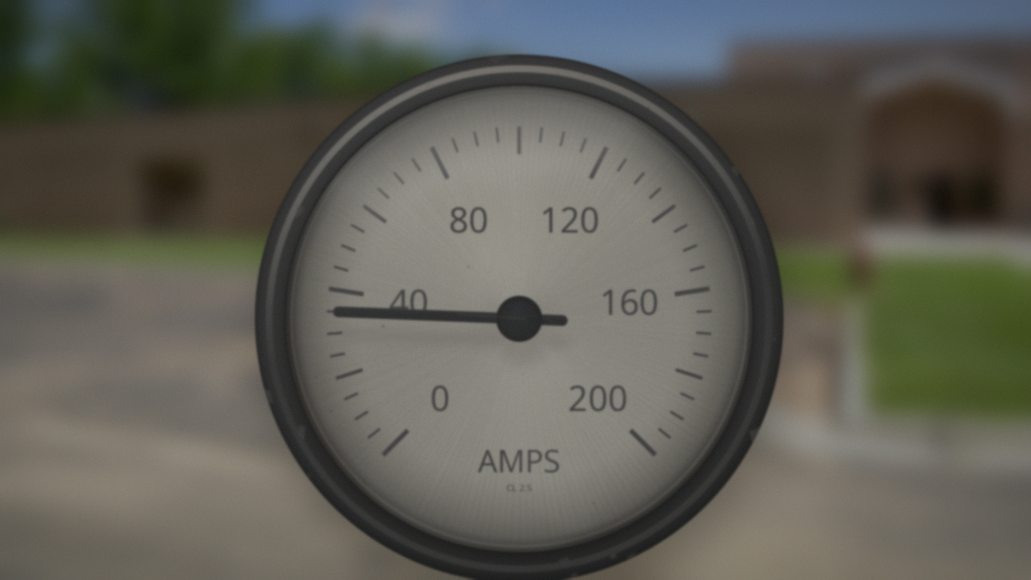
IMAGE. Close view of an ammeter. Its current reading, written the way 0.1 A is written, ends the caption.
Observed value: 35 A
